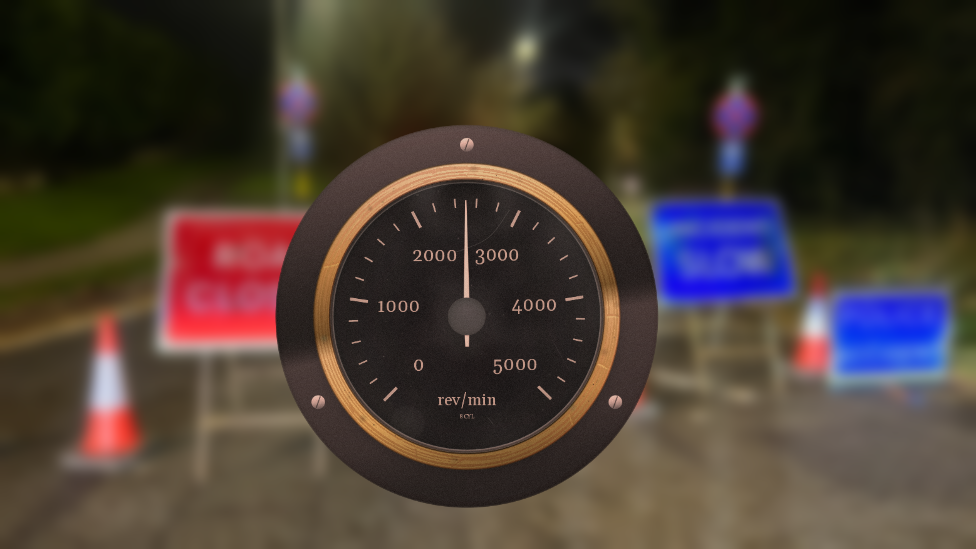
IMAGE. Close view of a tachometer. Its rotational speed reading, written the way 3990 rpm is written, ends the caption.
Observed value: 2500 rpm
